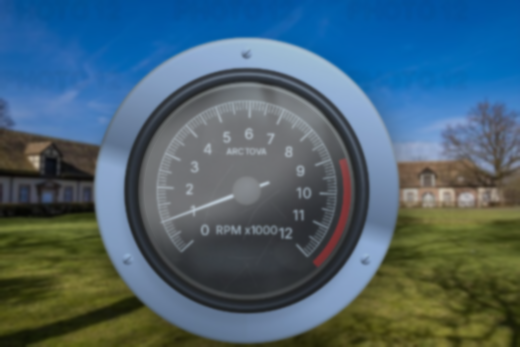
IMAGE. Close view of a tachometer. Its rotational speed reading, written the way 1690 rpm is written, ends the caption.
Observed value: 1000 rpm
